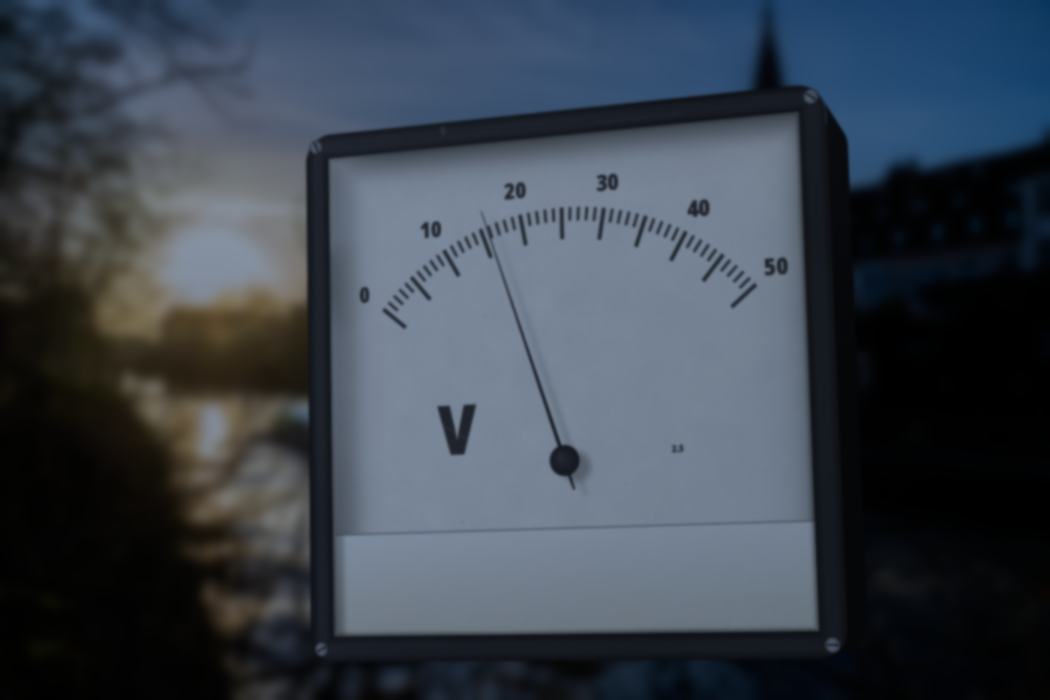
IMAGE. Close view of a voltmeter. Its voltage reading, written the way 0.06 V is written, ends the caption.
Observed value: 16 V
